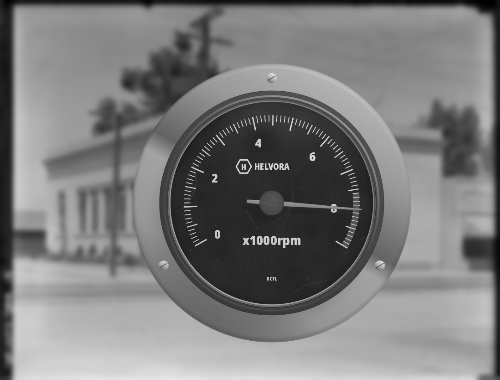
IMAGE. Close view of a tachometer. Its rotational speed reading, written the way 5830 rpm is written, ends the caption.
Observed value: 8000 rpm
